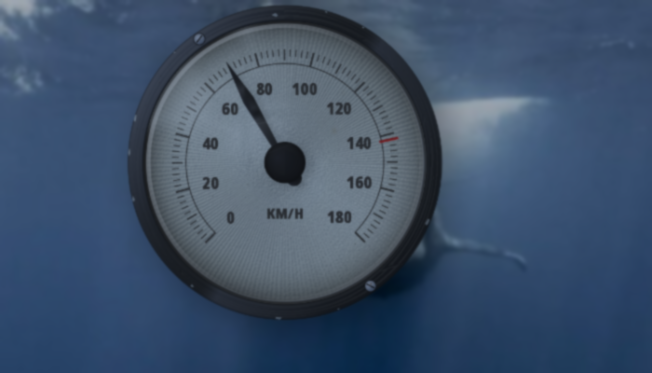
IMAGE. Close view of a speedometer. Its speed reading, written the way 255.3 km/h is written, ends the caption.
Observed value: 70 km/h
